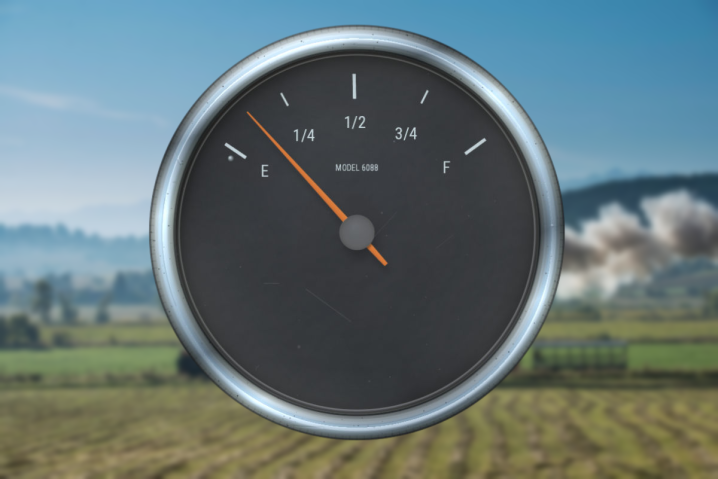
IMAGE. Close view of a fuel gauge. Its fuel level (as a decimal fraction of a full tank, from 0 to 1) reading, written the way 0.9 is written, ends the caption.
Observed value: 0.125
